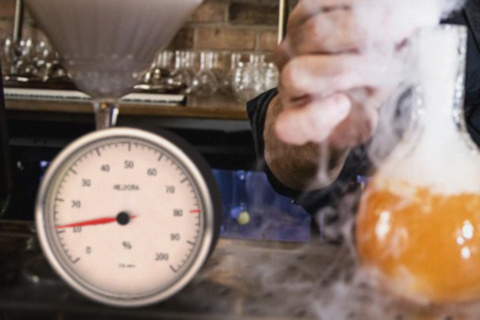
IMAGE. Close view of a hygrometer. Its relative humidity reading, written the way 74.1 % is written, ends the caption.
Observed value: 12 %
